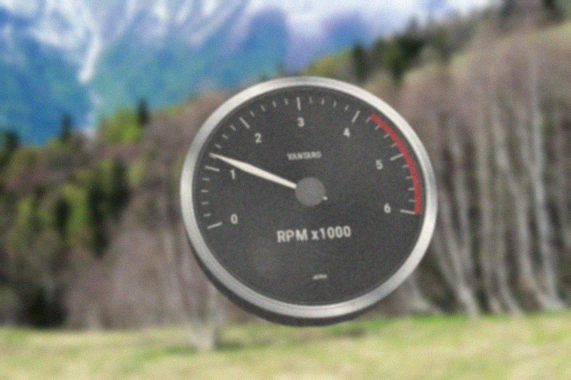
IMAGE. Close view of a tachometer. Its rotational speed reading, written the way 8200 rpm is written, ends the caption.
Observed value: 1200 rpm
